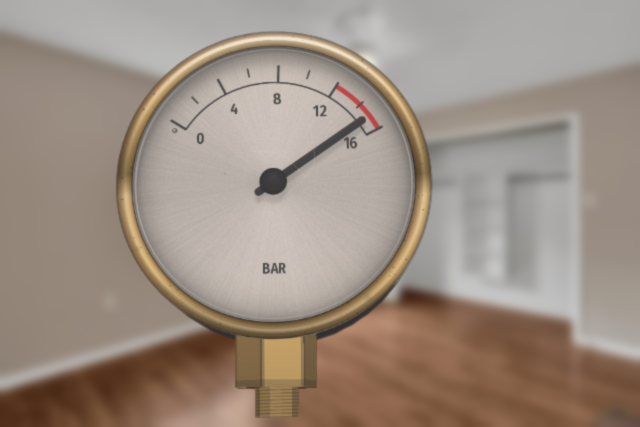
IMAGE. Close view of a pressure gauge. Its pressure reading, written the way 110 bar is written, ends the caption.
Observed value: 15 bar
